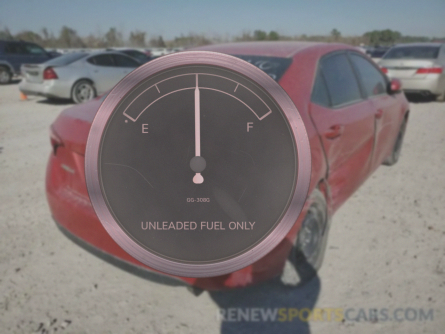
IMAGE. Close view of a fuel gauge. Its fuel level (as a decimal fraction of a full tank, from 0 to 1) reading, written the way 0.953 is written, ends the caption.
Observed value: 0.5
